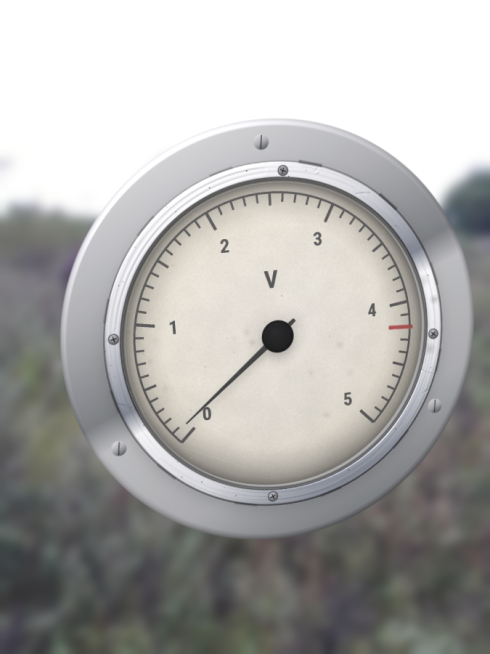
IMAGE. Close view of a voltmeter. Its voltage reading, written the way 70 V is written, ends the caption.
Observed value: 0.1 V
